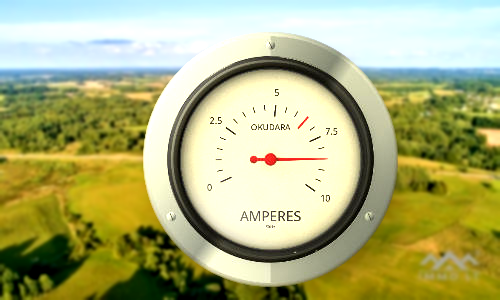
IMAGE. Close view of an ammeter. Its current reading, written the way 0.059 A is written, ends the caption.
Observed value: 8.5 A
